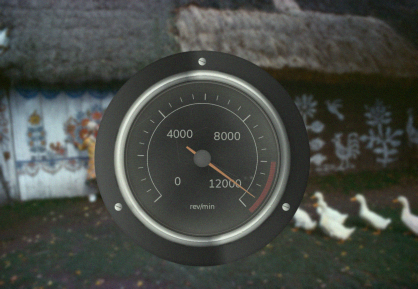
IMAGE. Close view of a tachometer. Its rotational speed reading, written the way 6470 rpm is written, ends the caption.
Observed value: 11500 rpm
